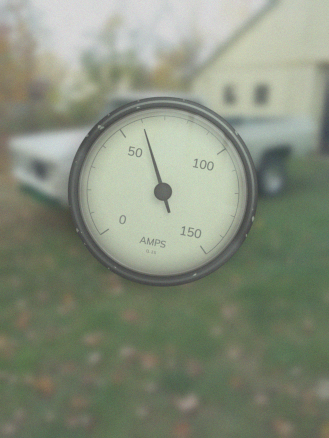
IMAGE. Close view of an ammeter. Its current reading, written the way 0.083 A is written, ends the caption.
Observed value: 60 A
